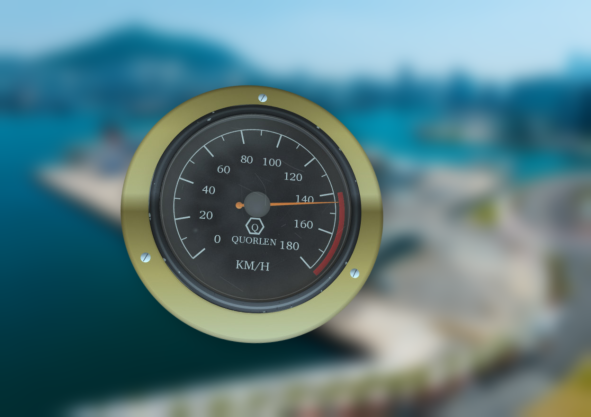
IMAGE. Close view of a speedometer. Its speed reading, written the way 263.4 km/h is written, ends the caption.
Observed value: 145 km/h
